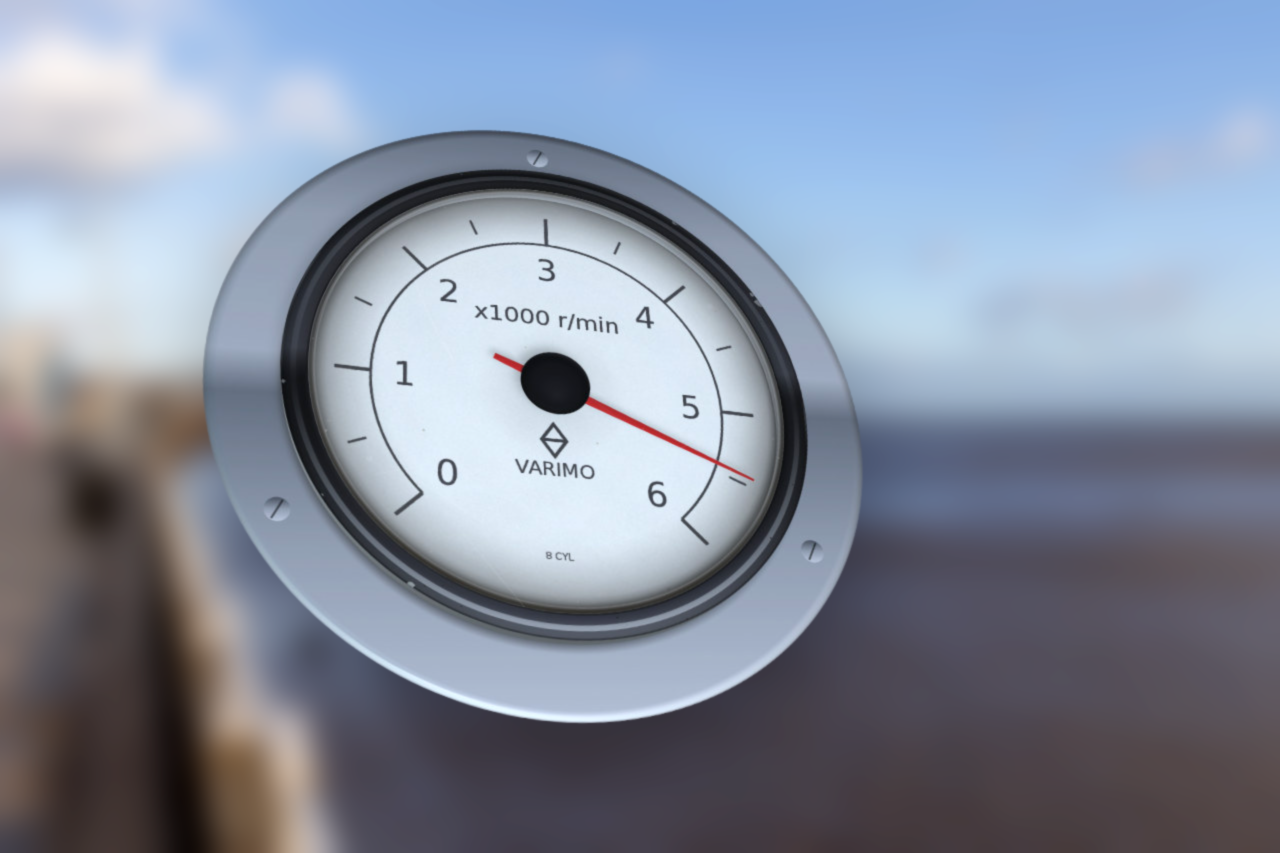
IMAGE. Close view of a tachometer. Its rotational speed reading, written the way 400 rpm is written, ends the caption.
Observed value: 5500 rpm
